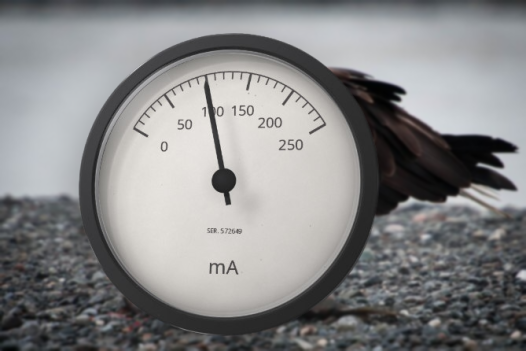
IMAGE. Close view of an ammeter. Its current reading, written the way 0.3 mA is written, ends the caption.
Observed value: 100 mA
